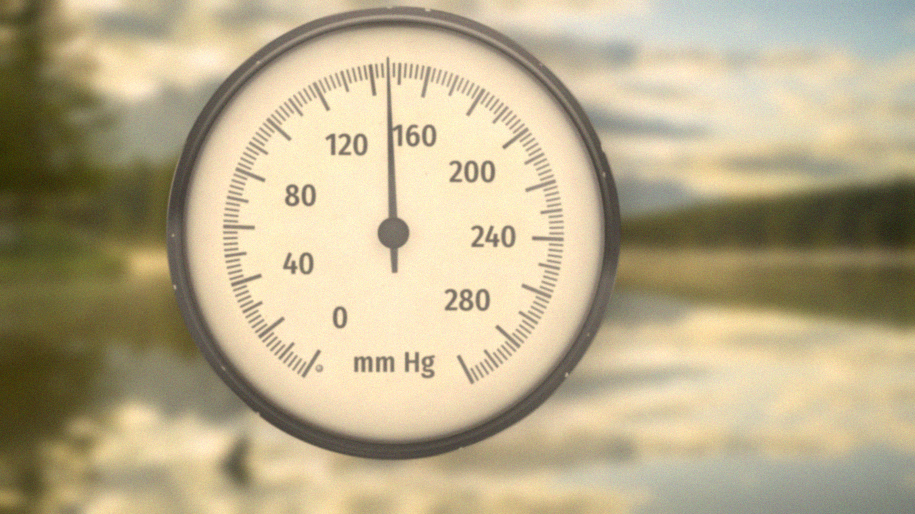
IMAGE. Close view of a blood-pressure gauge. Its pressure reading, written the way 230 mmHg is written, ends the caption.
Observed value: 146 mmHg
